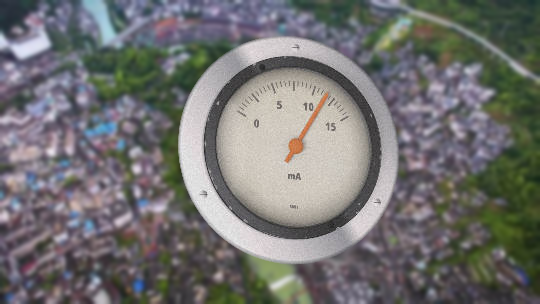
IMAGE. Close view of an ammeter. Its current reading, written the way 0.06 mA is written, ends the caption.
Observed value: 11.5 mA
